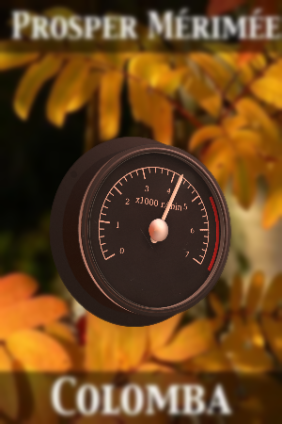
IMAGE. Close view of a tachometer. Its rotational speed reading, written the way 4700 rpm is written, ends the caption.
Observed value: 4200 rpm
